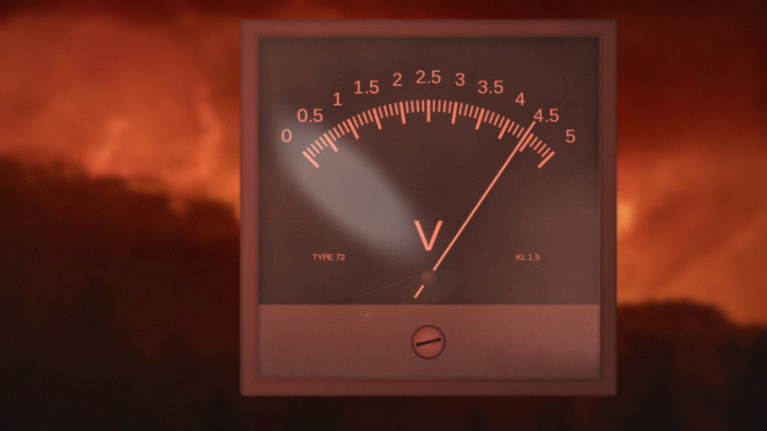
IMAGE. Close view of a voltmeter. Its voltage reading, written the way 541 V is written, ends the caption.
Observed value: 4.4 V
